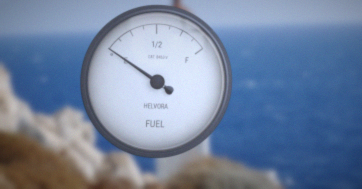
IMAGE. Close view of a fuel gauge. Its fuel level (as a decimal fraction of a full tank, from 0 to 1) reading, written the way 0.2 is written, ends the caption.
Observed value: 0
